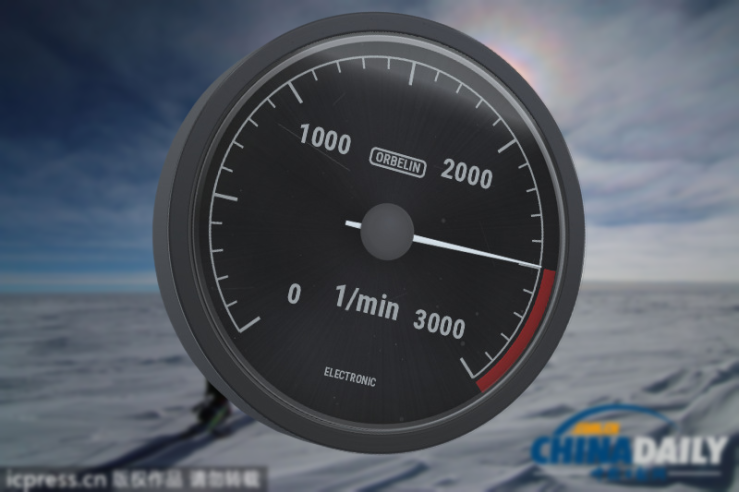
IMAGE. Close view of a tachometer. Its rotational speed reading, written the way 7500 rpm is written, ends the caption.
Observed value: 2500 rpm
